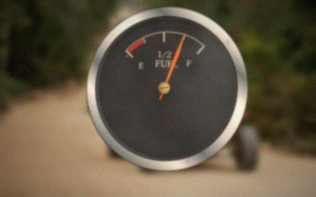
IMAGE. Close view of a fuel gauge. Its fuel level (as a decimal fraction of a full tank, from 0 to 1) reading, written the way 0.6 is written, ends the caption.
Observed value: 0.75
